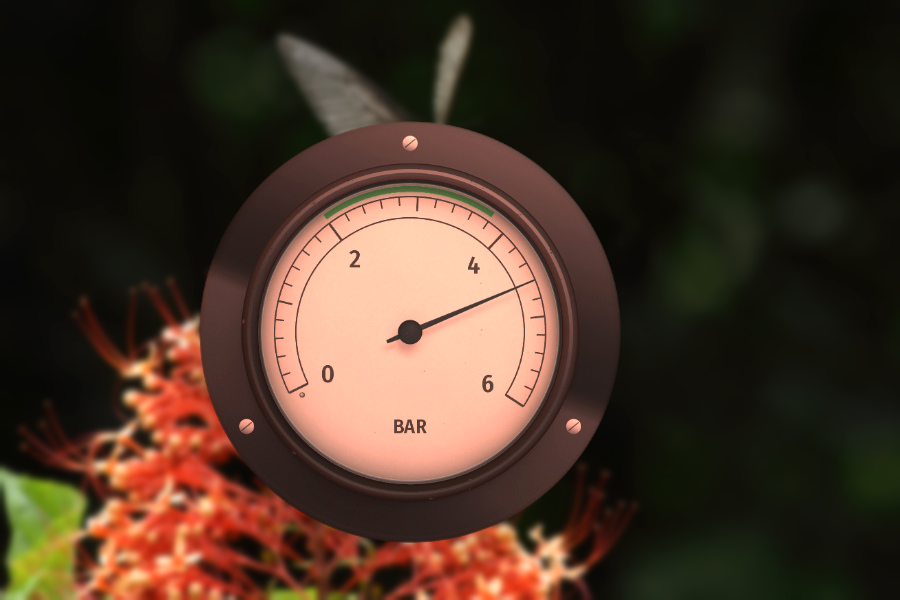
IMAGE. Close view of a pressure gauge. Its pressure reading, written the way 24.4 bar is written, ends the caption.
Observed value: 4.6 bar
